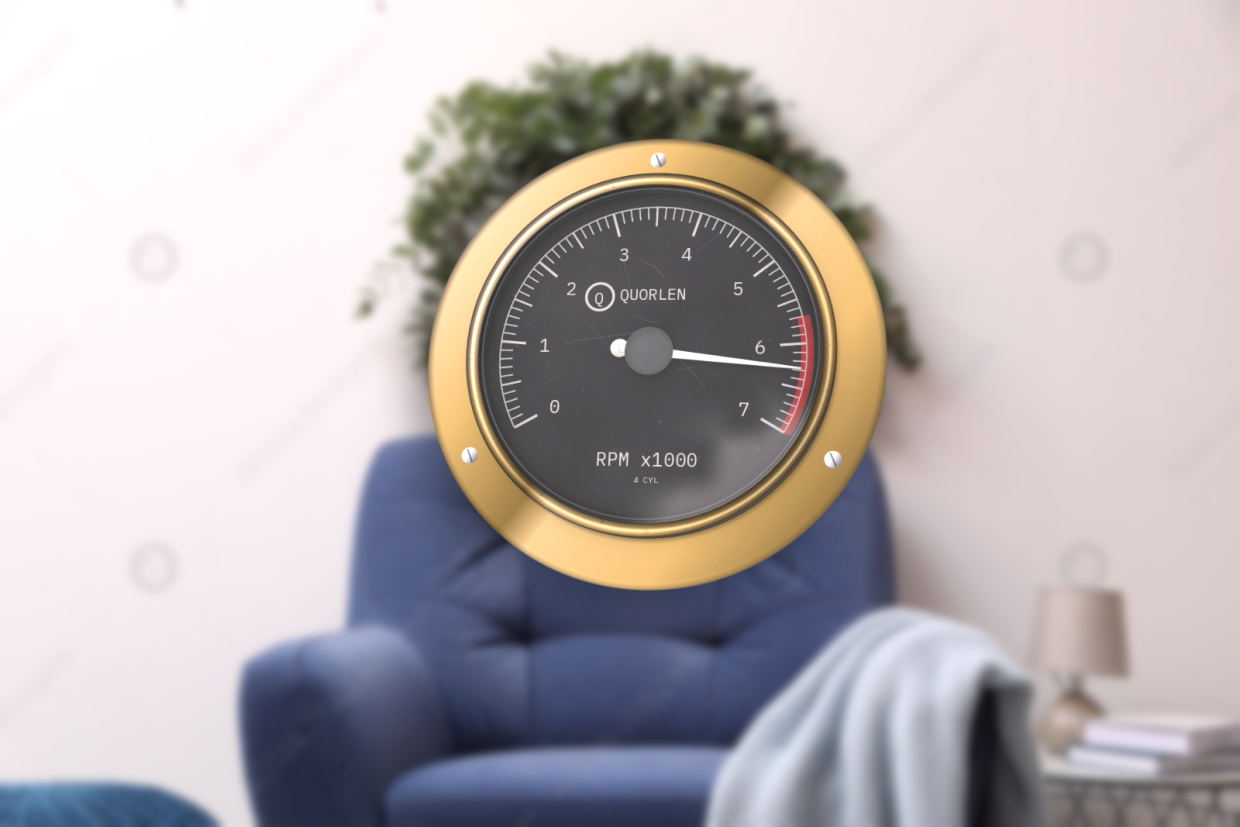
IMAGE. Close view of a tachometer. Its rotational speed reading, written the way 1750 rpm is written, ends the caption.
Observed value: 6300 rpm
